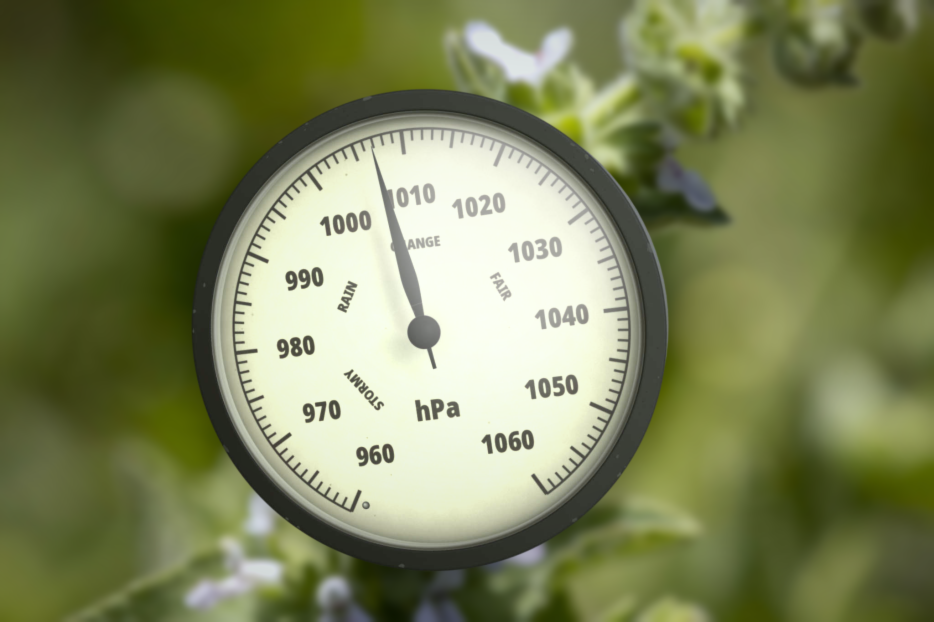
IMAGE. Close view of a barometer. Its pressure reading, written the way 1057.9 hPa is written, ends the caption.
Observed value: 1007 hPa
